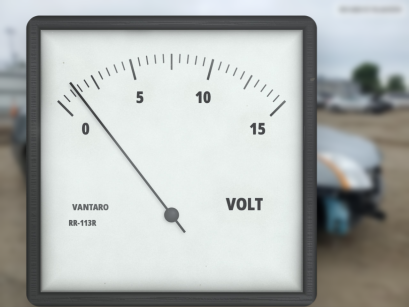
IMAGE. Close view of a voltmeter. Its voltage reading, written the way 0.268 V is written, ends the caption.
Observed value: 1.25 V
